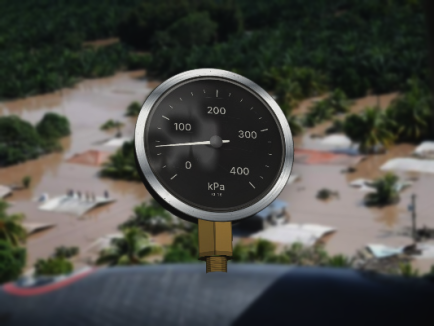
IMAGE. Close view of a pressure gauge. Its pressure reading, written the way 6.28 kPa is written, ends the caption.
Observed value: 50 kPa
